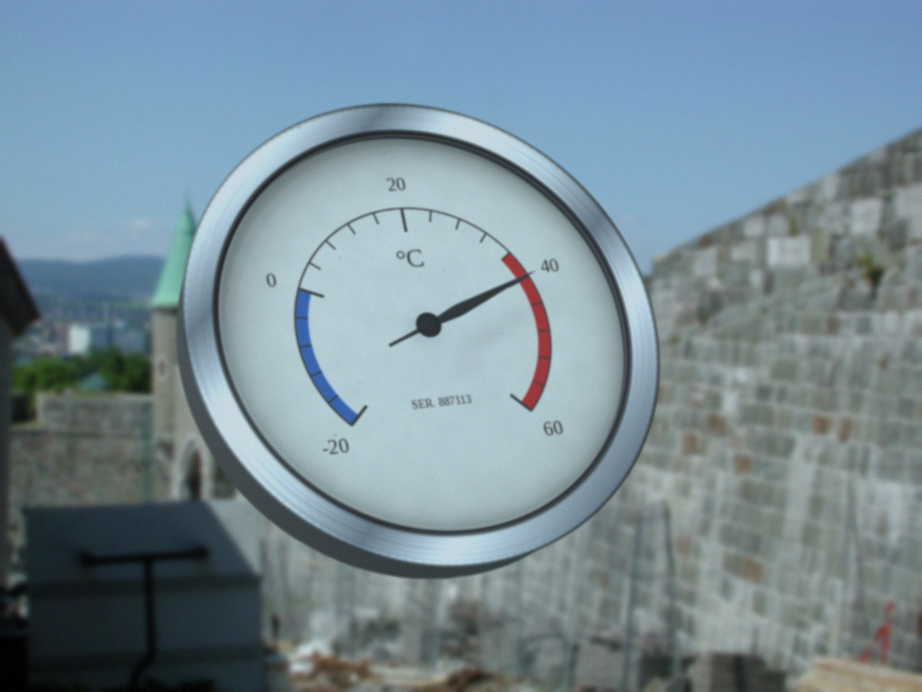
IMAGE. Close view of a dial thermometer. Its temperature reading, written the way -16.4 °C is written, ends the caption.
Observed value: 40 °C
